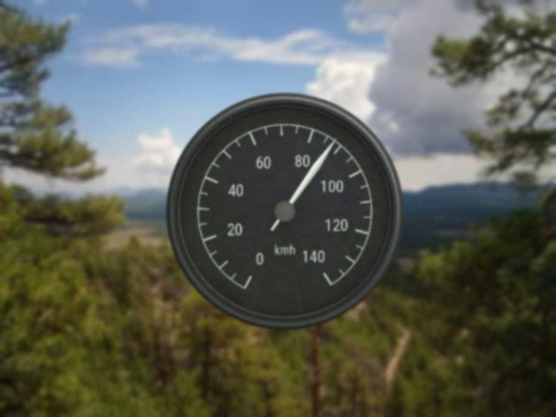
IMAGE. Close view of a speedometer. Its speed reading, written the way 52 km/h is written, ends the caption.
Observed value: 87.5 km/h
